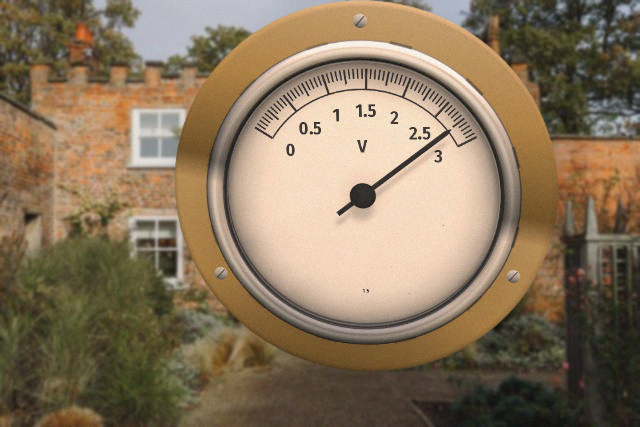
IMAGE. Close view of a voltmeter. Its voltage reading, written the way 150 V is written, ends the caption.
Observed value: 2.75 V
